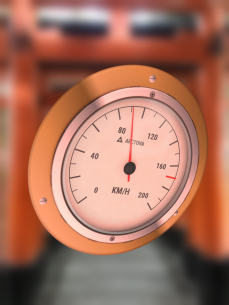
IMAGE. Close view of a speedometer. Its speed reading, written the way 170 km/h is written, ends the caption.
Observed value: 90 km/h
